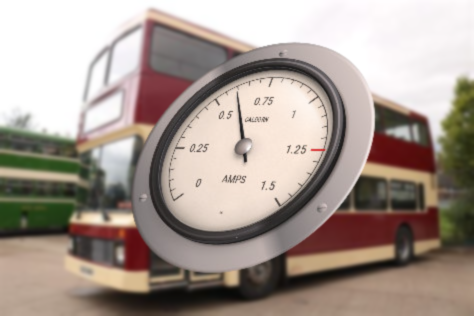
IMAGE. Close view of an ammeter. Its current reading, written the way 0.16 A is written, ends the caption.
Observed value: 0.6 A
